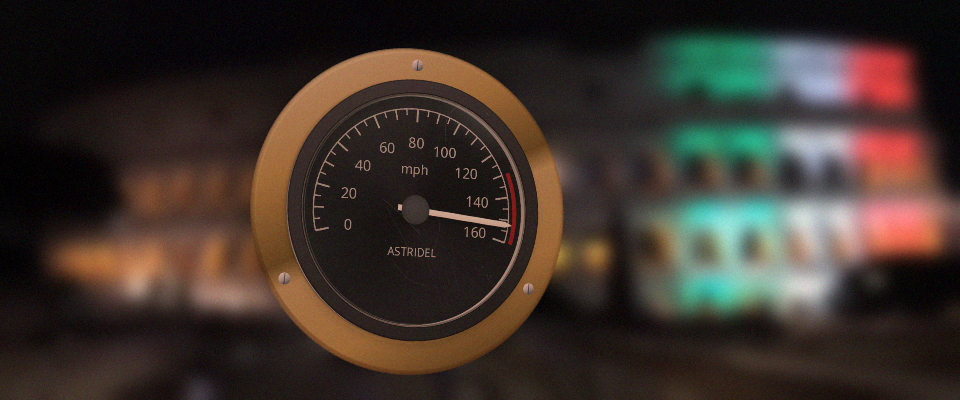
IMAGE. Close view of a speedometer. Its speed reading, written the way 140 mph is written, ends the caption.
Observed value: 152.5 mph
